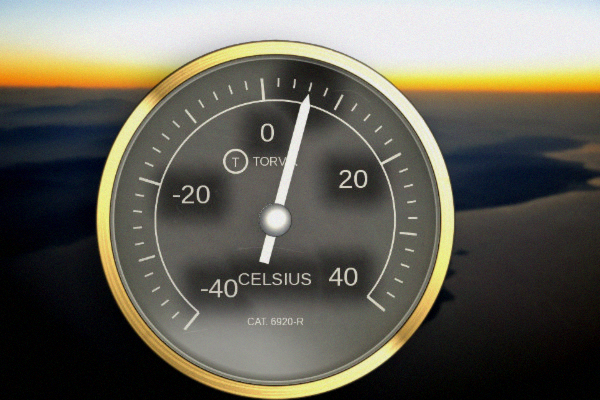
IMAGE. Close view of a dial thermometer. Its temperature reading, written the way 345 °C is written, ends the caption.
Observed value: 6 °C
